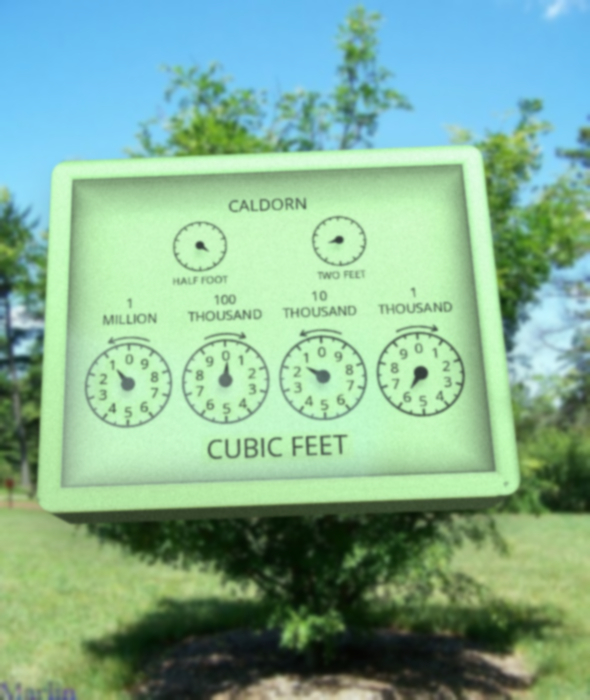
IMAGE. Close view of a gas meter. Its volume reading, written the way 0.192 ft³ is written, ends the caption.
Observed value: 101600 ft³
